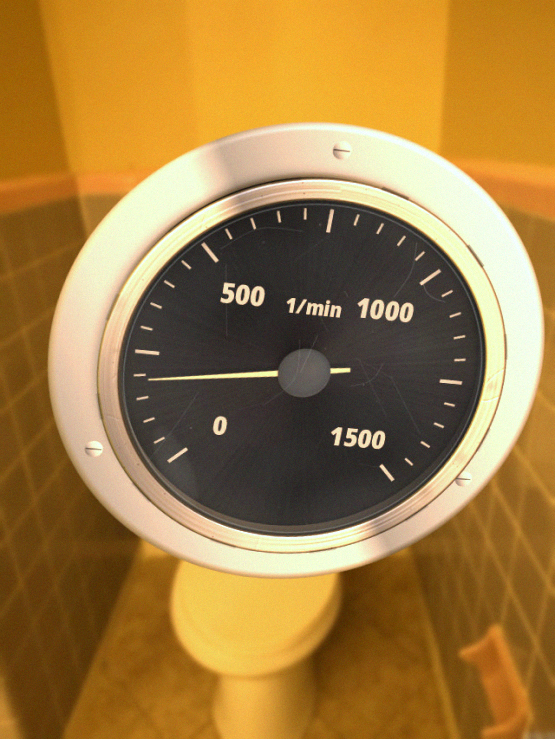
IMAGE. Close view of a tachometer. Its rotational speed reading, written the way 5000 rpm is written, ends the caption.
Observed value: 200 rpm
